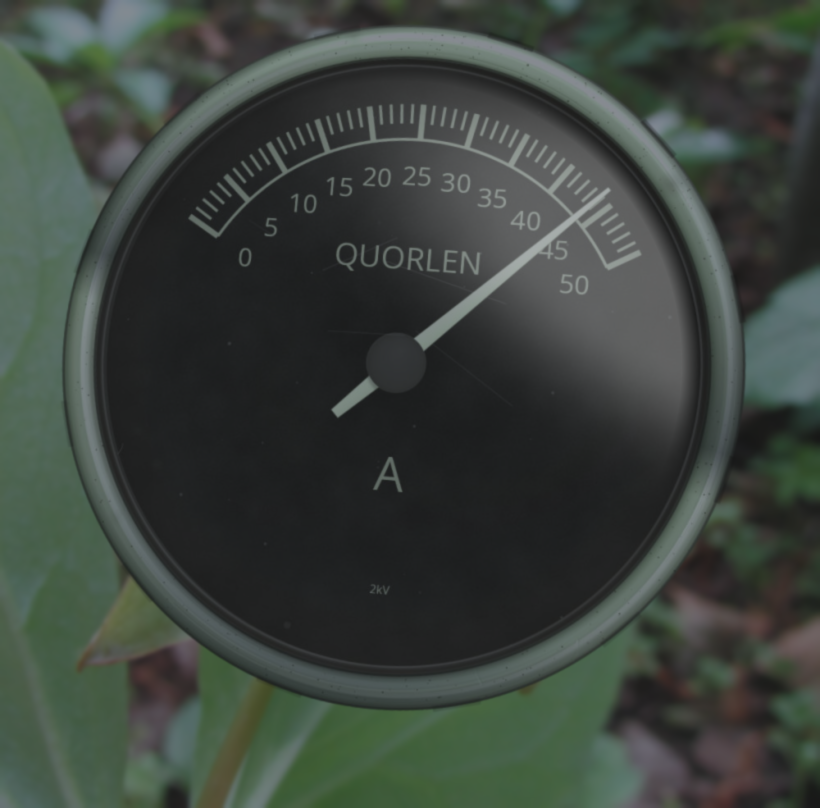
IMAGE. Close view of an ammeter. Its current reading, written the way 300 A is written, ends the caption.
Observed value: 44 A
